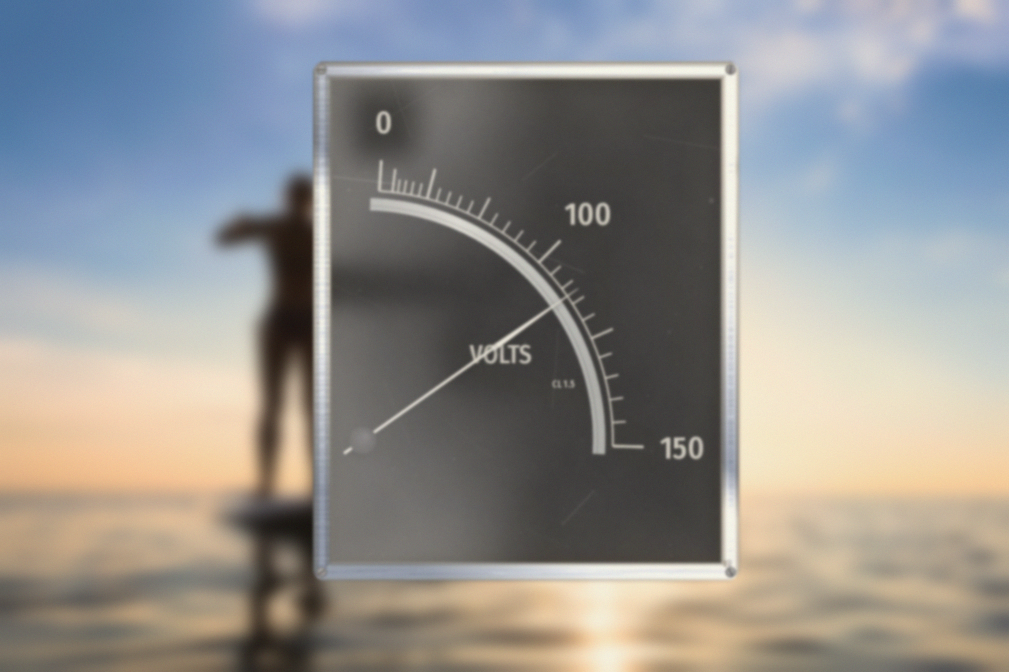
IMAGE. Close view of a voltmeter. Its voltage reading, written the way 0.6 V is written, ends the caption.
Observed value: 112.5 V
